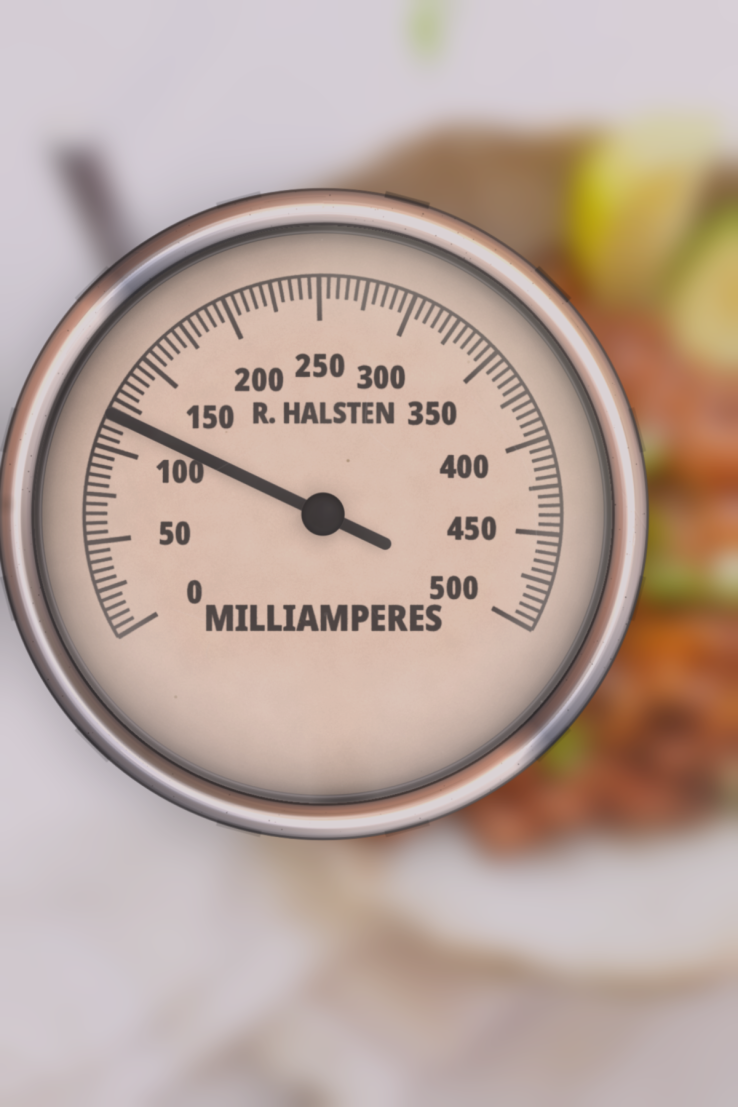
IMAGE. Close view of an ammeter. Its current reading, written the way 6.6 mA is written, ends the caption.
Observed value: 117.5 mA
